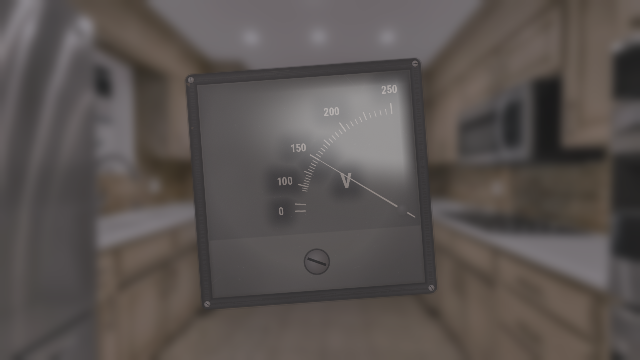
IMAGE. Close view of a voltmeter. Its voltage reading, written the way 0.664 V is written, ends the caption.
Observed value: 150 V
